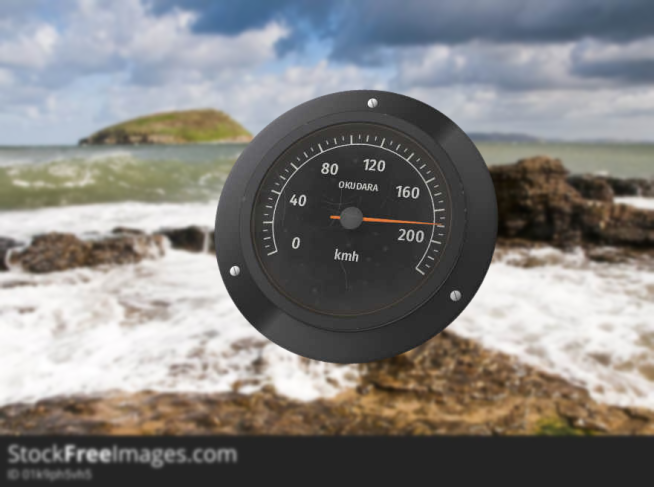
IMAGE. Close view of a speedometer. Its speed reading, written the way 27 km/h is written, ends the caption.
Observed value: 190 km/h
